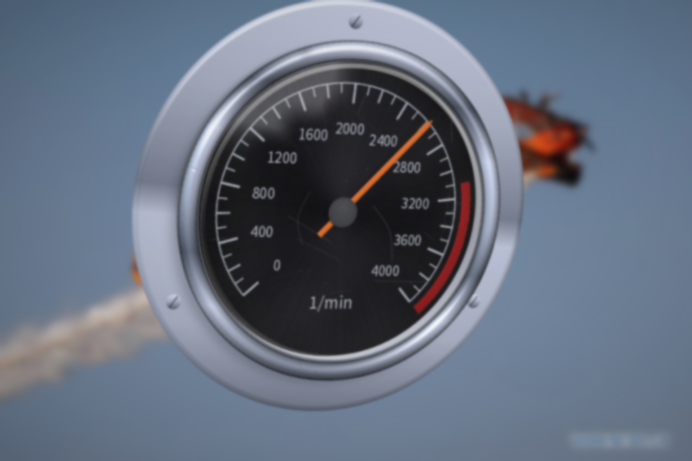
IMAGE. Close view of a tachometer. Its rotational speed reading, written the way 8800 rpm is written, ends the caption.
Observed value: 2600 rpm
